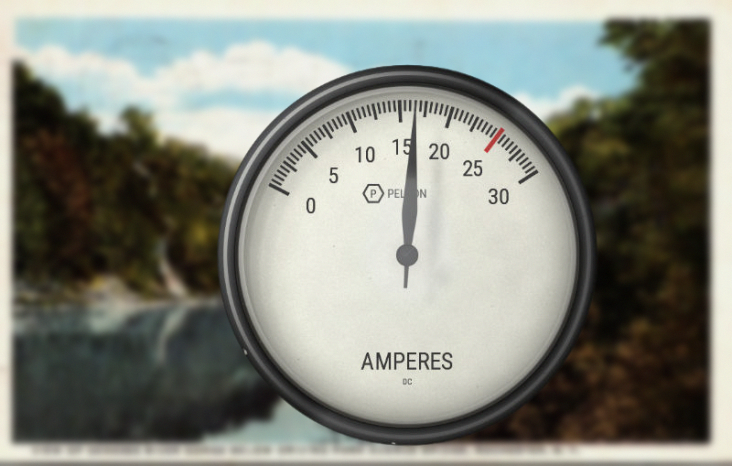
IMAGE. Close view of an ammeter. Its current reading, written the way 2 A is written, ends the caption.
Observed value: 16.5 A
